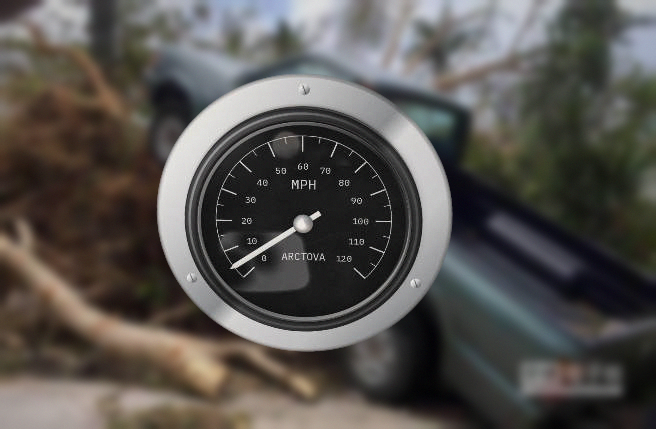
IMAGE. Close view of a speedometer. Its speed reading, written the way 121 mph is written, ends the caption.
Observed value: 5 mph
